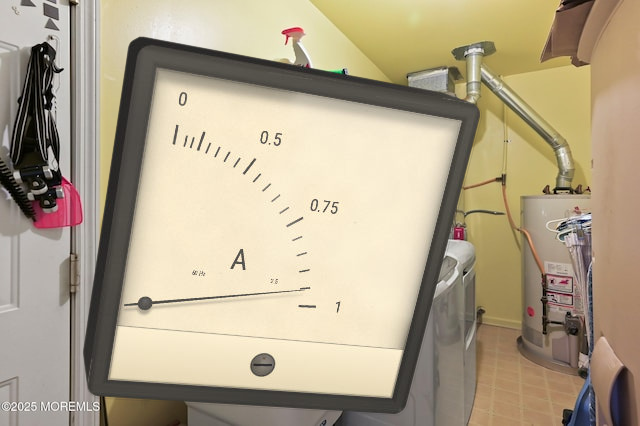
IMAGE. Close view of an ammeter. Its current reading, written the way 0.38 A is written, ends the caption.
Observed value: 0.95 A
